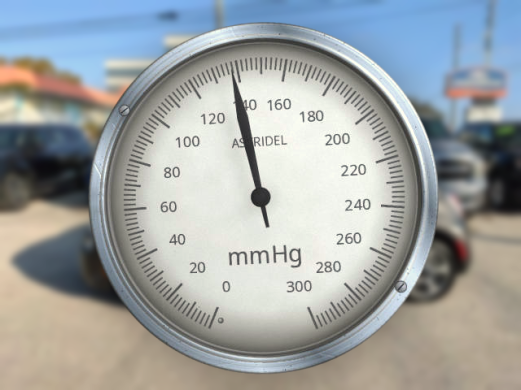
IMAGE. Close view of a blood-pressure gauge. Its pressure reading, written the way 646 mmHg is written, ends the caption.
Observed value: 138 mmHg
